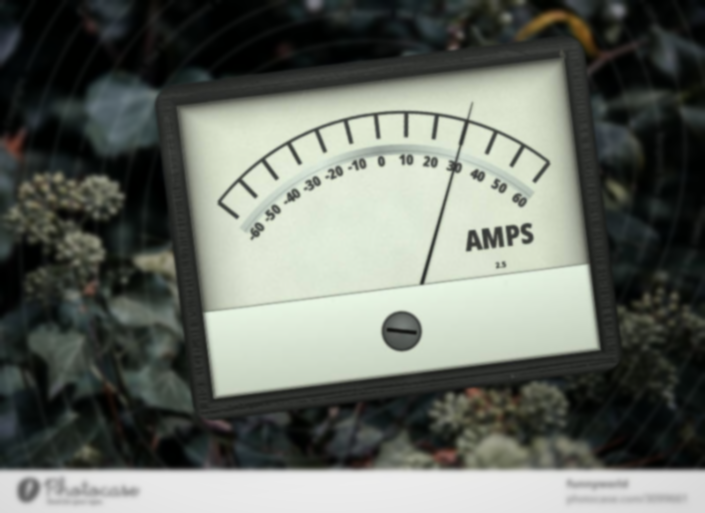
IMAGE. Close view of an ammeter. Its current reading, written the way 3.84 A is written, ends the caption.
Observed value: 30 A
